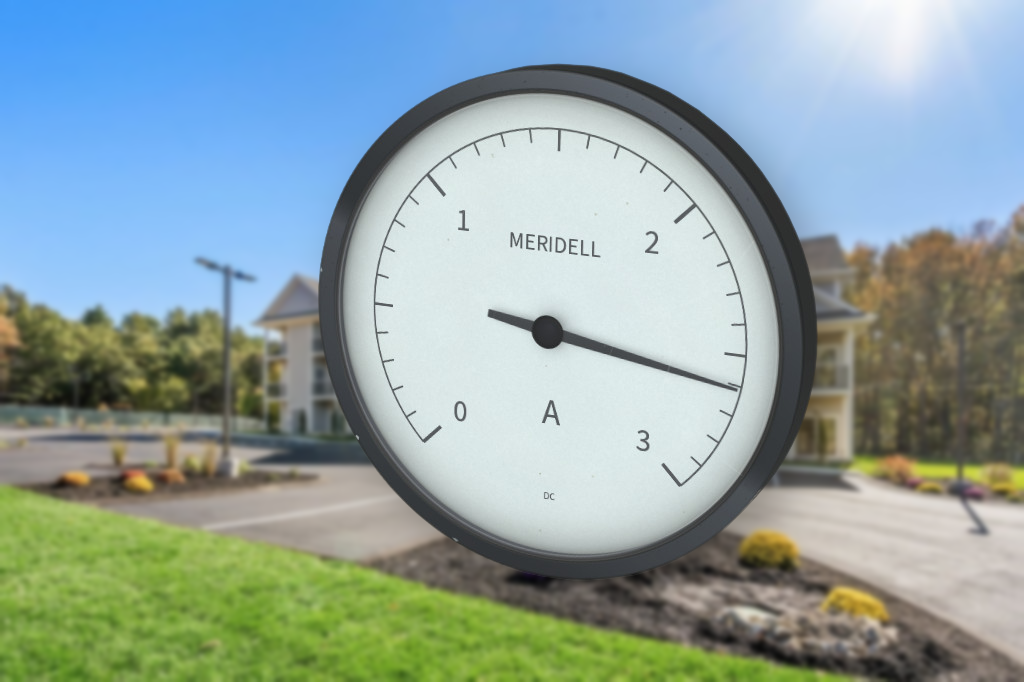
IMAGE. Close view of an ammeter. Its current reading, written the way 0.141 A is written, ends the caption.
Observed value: 2.6 A
